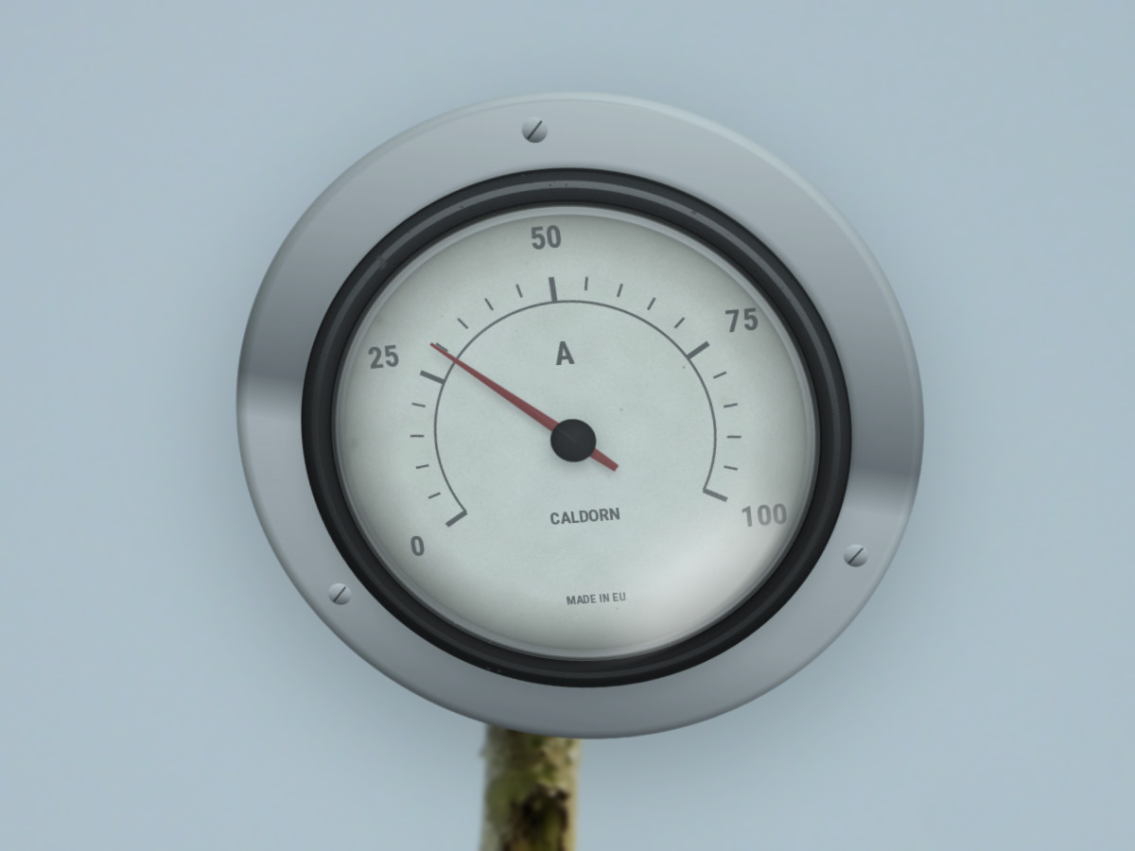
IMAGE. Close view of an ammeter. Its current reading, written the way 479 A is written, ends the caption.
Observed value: 30 A
